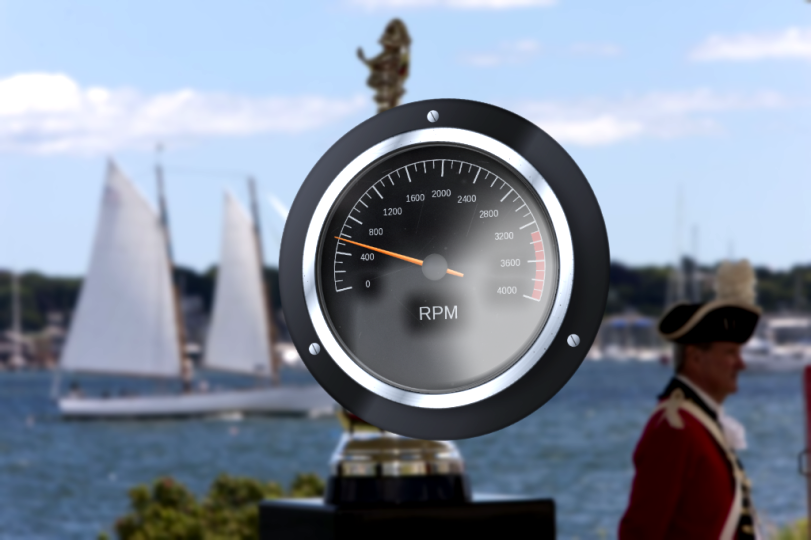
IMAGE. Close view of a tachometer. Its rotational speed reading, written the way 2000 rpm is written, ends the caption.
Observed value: 550 rpm
